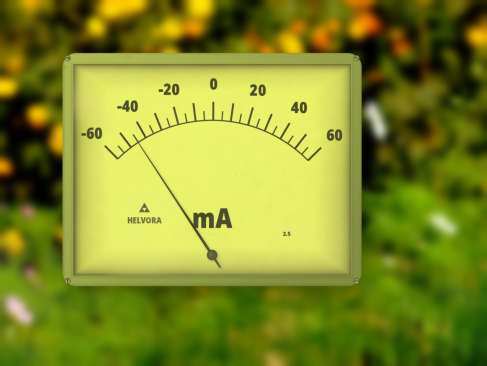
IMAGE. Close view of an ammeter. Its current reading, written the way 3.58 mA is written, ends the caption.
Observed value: -45 mA
